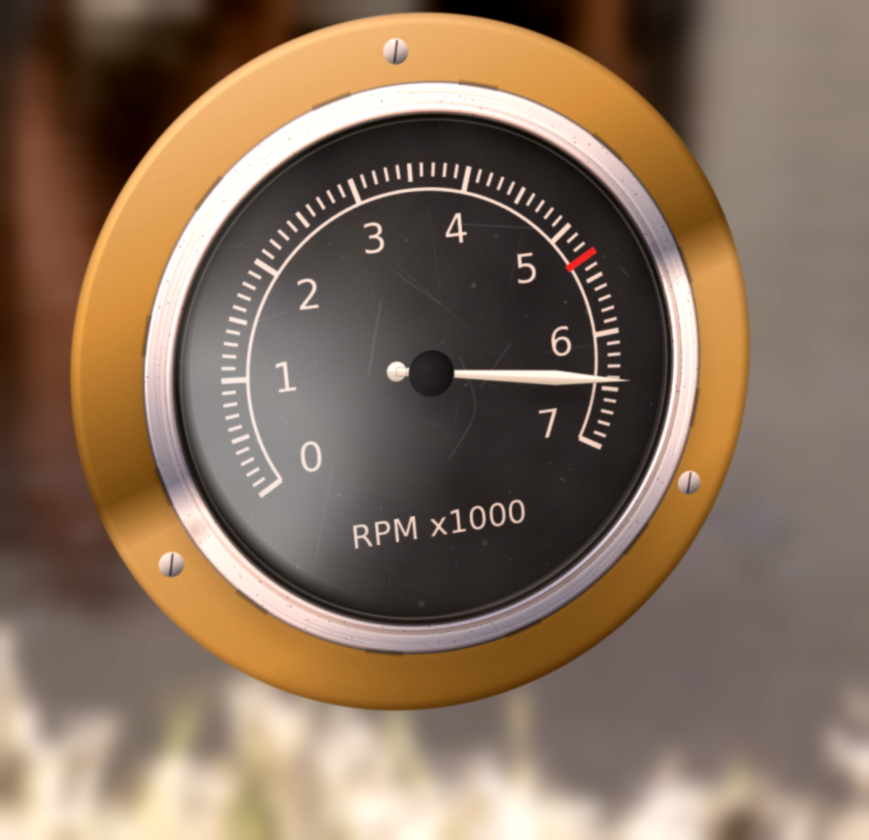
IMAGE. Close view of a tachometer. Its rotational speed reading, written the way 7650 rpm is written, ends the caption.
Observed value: 6400 rpm
